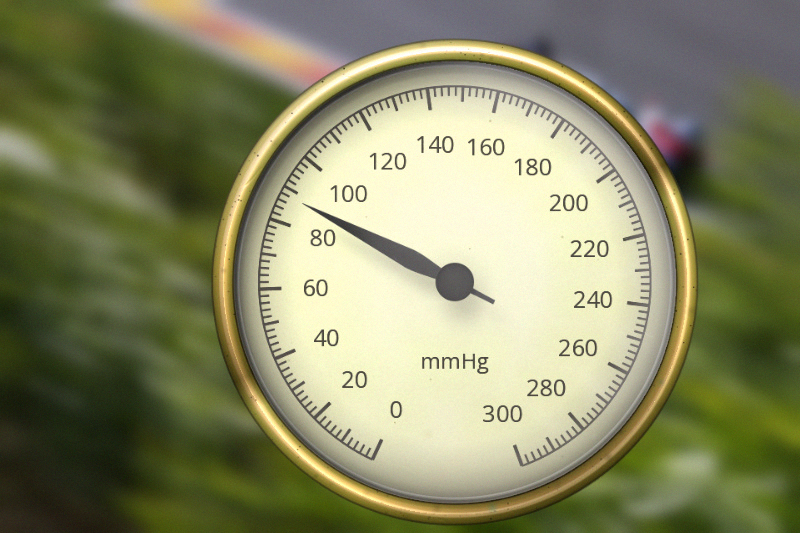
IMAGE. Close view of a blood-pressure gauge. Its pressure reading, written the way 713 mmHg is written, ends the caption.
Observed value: 88 mmHg
